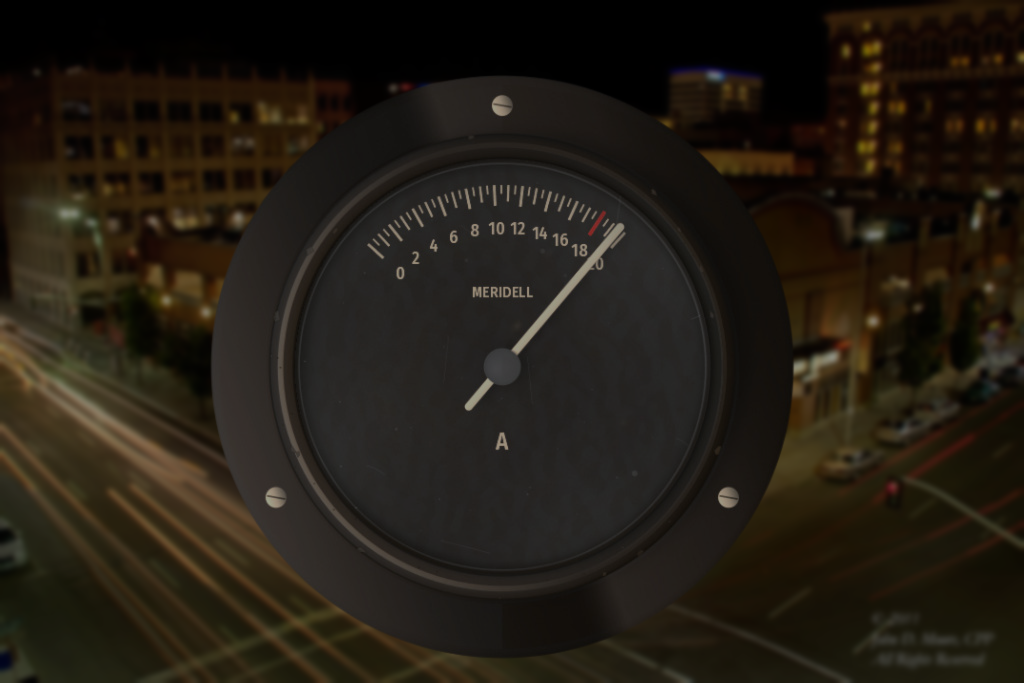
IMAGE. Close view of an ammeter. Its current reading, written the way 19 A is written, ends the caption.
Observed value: 19.5 A
